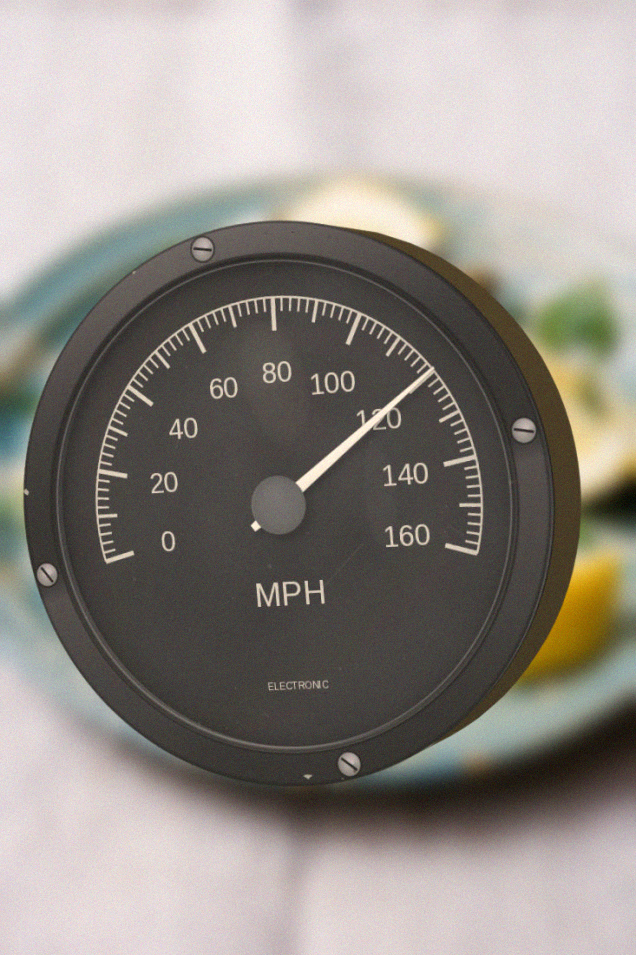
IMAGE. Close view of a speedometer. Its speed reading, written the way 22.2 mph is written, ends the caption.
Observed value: 120 mph
